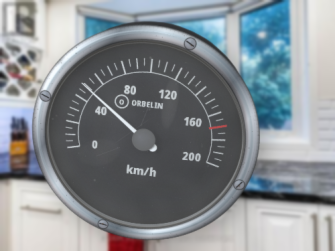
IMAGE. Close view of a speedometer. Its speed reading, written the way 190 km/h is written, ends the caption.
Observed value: 50 km/h
